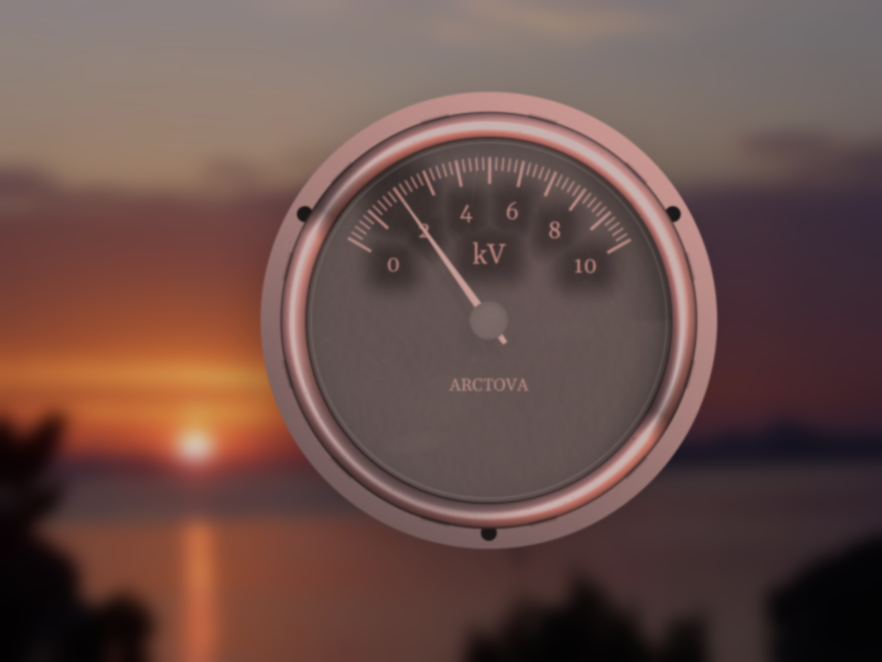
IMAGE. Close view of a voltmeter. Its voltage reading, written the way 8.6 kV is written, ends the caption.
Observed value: 2 kV
